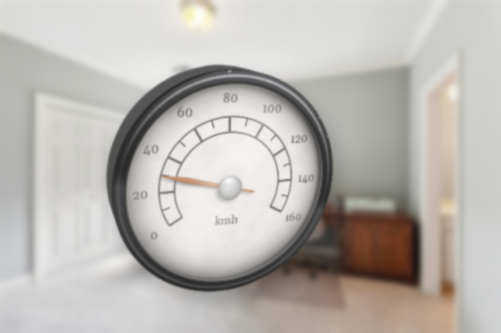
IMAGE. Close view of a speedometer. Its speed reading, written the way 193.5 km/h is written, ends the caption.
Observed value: 30 km/h
